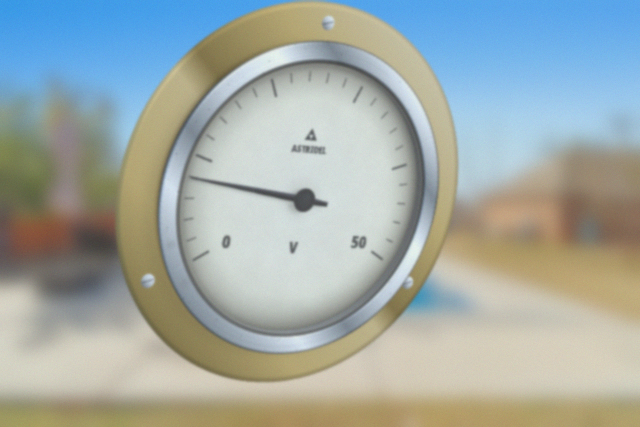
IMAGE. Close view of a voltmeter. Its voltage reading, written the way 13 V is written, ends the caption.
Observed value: 8 V
